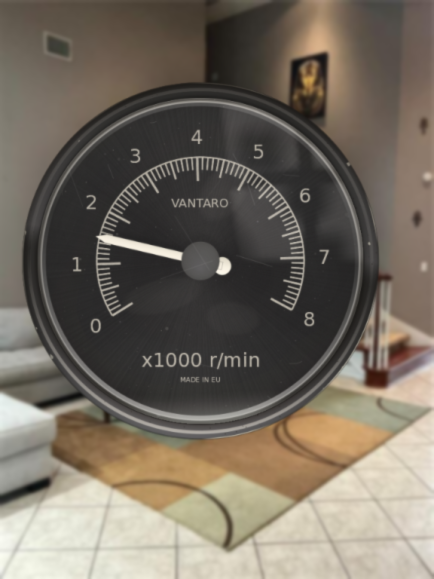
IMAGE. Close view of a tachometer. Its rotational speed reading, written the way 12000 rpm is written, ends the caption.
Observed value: 1500 rpm
